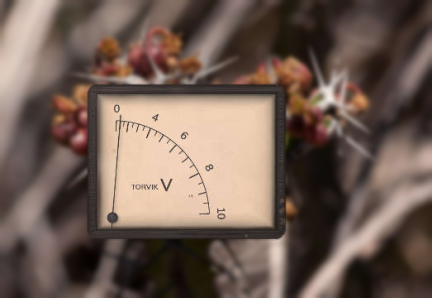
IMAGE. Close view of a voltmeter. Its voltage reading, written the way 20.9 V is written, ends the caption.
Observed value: 1 V
